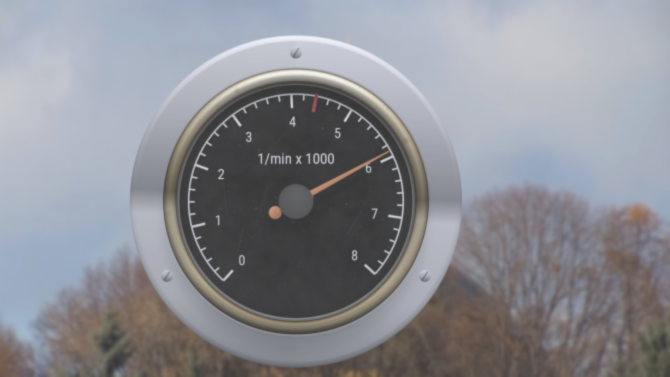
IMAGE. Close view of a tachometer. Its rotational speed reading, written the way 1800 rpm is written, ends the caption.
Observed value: 5900 rpm
